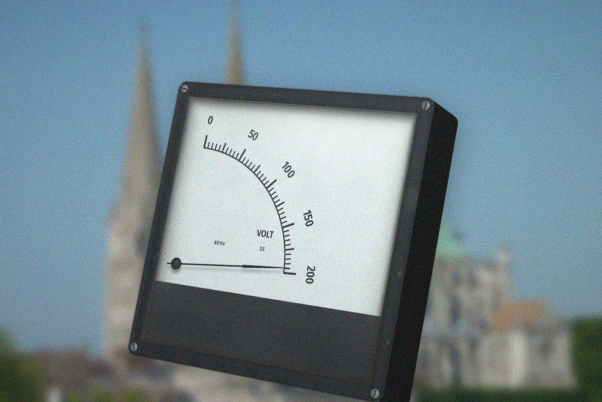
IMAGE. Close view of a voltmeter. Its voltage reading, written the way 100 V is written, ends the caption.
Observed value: 195 V
